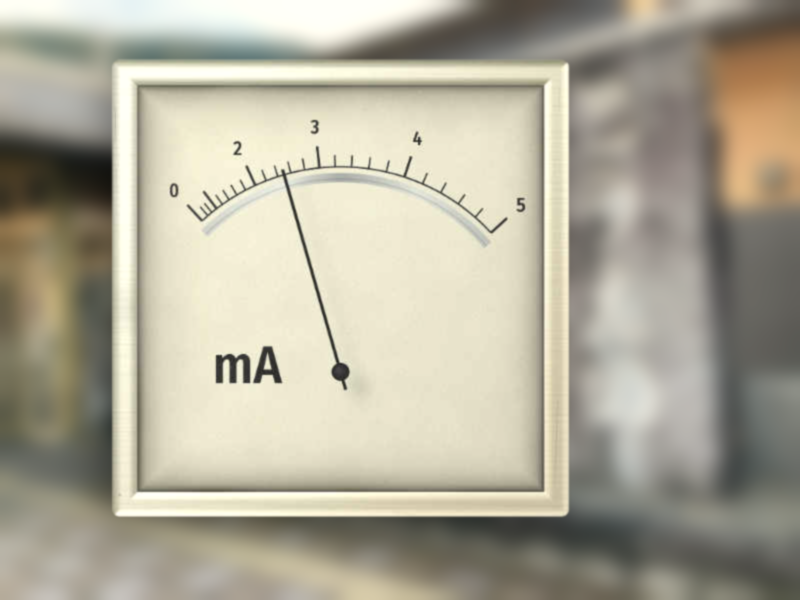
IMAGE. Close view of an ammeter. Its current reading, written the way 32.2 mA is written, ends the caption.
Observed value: 2.5 mA
